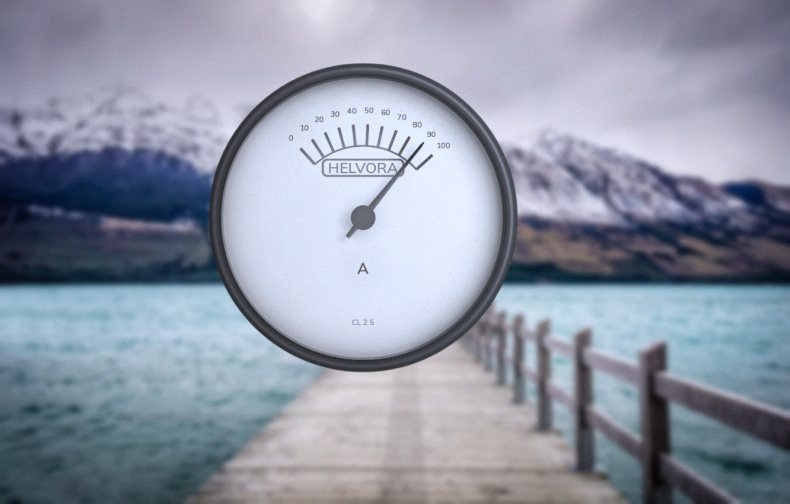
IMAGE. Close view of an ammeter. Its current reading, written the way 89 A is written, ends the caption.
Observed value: 90 A
